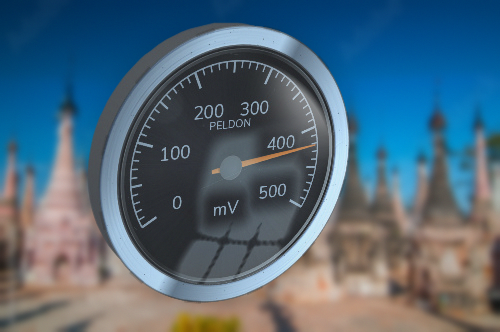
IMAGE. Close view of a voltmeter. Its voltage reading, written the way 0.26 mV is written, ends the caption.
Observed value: 420 mV
